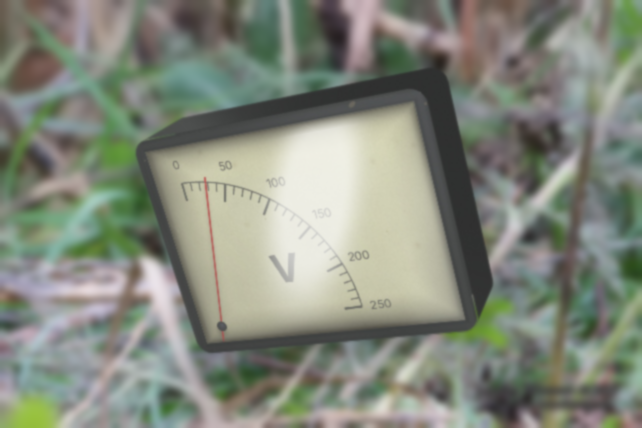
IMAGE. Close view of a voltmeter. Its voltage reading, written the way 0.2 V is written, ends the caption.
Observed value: 30 V
